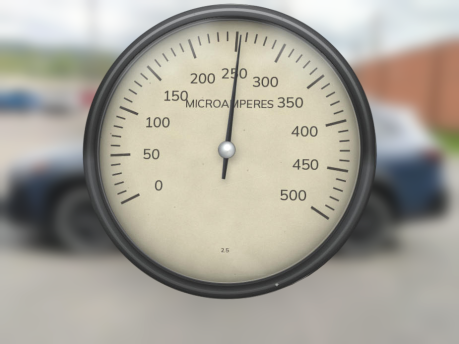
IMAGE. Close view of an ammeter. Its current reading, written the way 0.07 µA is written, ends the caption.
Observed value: 255 µA
